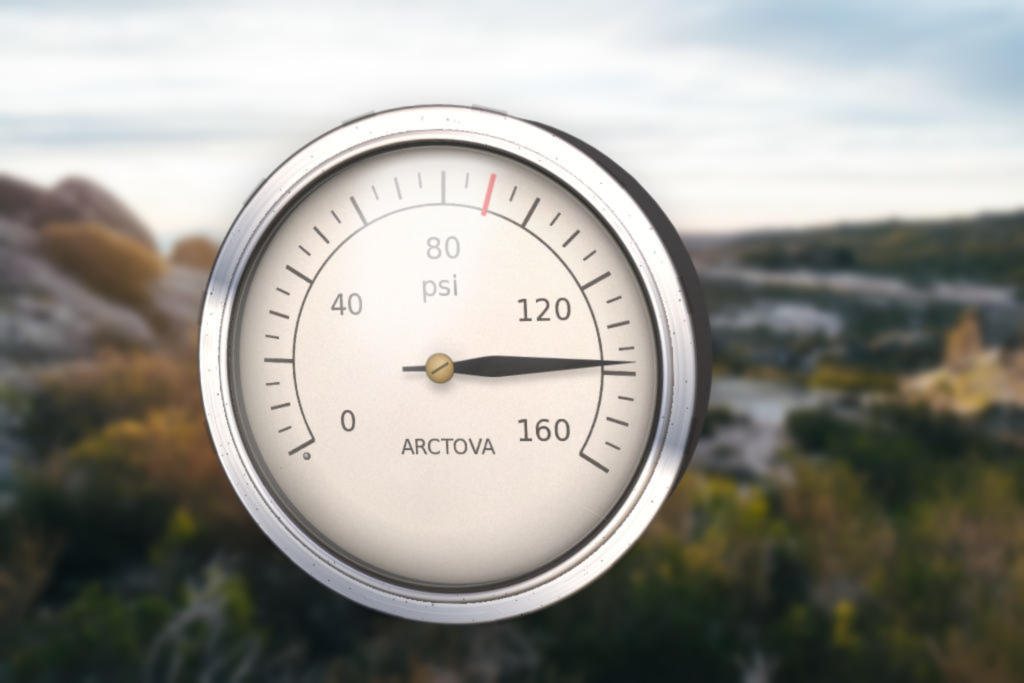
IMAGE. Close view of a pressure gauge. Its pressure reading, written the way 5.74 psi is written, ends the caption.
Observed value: 137.5 psi
